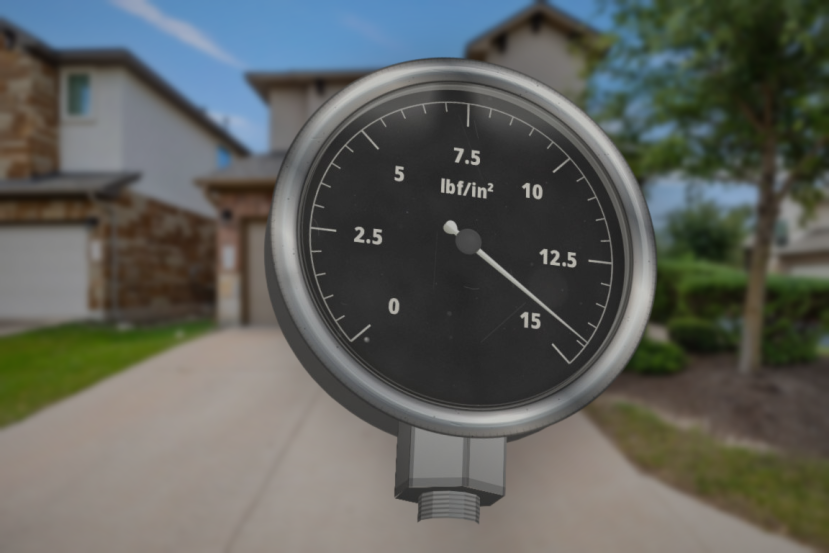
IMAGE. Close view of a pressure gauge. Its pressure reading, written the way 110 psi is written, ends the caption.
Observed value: 14.5 psi
